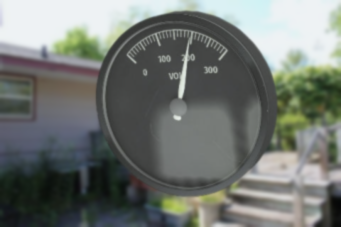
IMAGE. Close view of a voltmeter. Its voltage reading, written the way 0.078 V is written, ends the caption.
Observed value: 200 V
